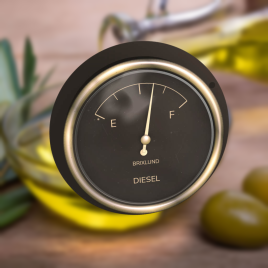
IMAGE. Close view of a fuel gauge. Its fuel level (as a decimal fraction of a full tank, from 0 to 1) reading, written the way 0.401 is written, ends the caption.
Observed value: 0.625
